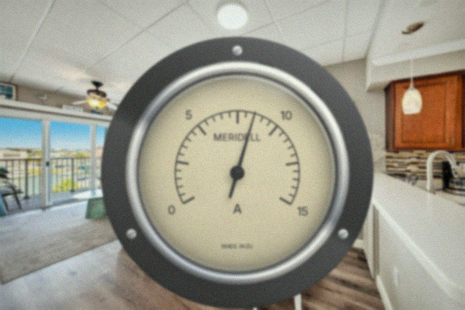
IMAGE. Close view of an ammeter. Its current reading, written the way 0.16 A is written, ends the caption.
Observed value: 8.5 A
